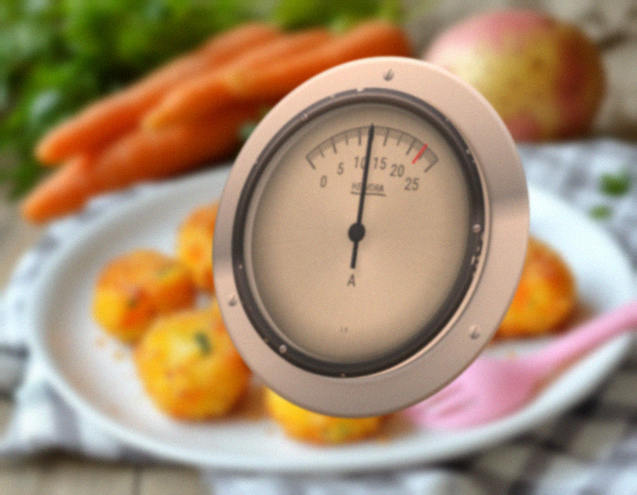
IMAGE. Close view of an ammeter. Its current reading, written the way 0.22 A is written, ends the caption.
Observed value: 12.5 A
